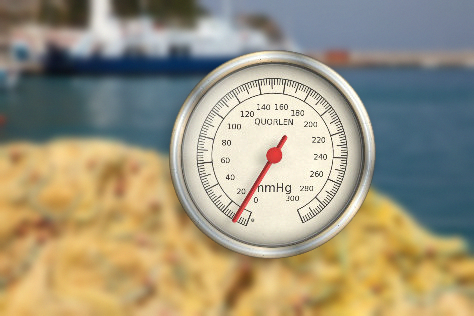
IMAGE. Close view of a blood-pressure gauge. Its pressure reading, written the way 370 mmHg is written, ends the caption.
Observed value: 10 mmHg
